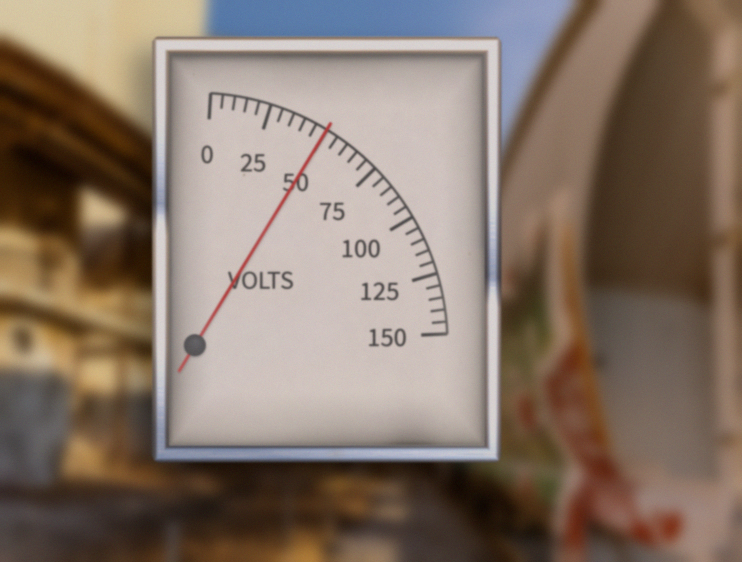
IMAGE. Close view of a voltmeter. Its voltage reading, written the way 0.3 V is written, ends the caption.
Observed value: 50 V
